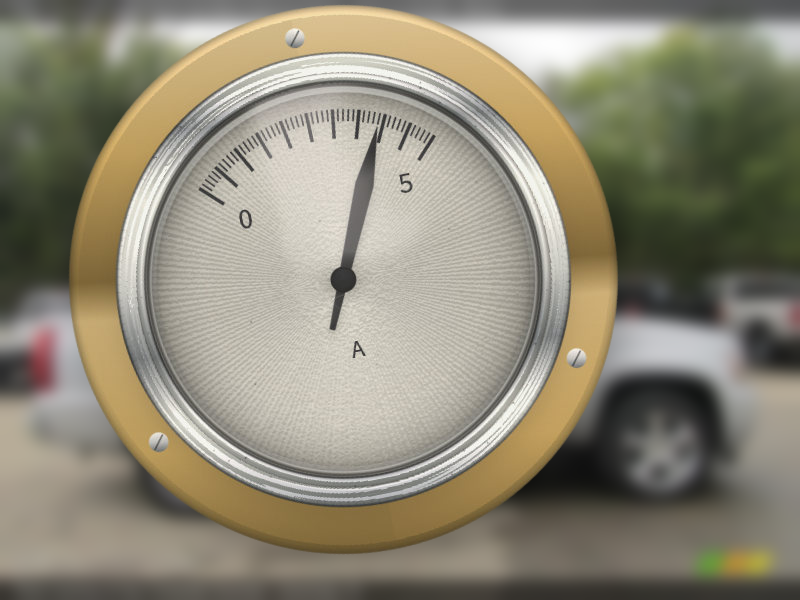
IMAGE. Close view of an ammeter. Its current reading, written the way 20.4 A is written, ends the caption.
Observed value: 3.9 A
